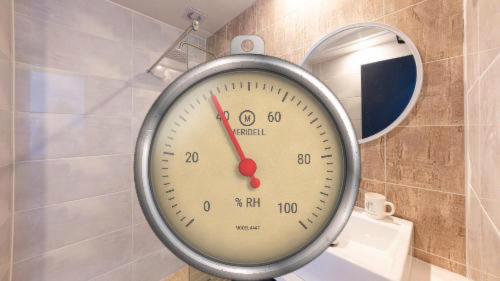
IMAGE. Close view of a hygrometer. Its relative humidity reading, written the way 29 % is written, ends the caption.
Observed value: 40 %
